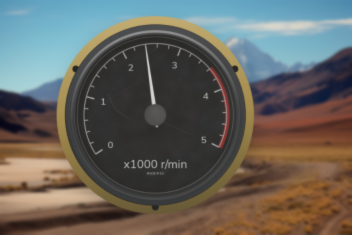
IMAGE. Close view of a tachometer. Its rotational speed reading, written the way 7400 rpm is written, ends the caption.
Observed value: 2400 rpm
